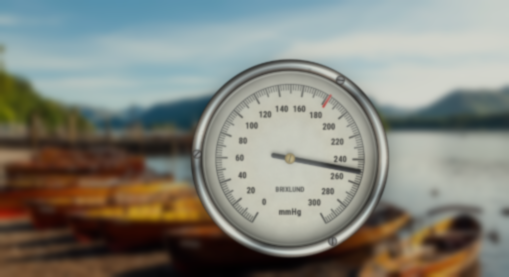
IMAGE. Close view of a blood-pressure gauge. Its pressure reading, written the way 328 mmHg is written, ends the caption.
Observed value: 250 mmHg
